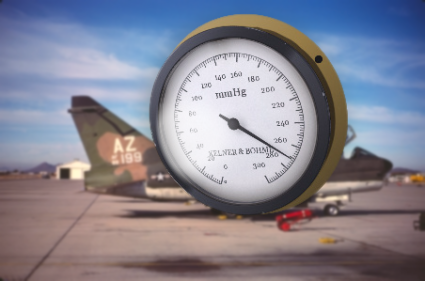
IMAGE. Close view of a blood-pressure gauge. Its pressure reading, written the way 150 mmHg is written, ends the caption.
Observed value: 270 mmHg
